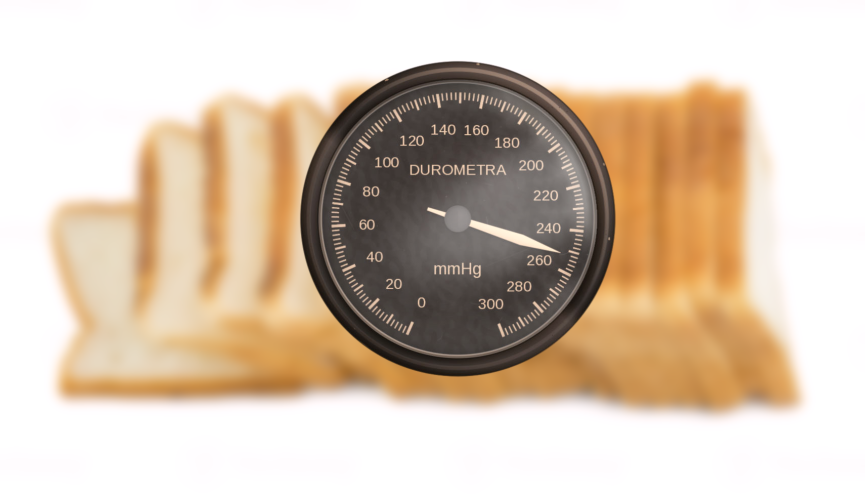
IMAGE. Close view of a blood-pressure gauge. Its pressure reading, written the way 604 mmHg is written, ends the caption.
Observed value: 252 mmHg
